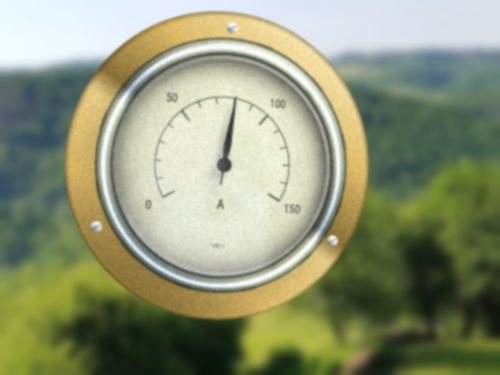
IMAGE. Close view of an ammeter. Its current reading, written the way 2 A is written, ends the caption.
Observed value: 80 A
